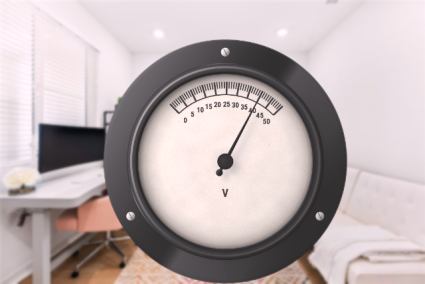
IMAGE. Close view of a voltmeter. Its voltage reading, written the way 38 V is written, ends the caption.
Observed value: 40 V
